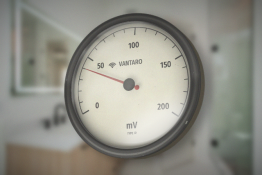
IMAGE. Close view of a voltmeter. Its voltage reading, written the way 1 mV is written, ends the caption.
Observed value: 40 mV
